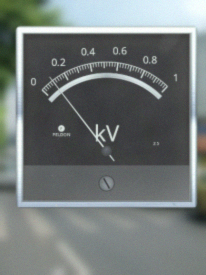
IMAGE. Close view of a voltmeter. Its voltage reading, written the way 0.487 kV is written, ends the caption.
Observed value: 0.1 kV
